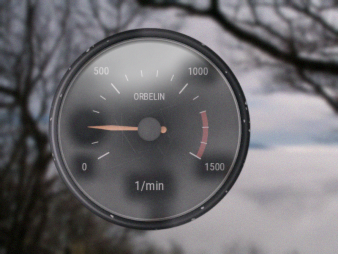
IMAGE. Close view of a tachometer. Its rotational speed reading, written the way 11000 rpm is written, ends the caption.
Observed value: 200 rpm
